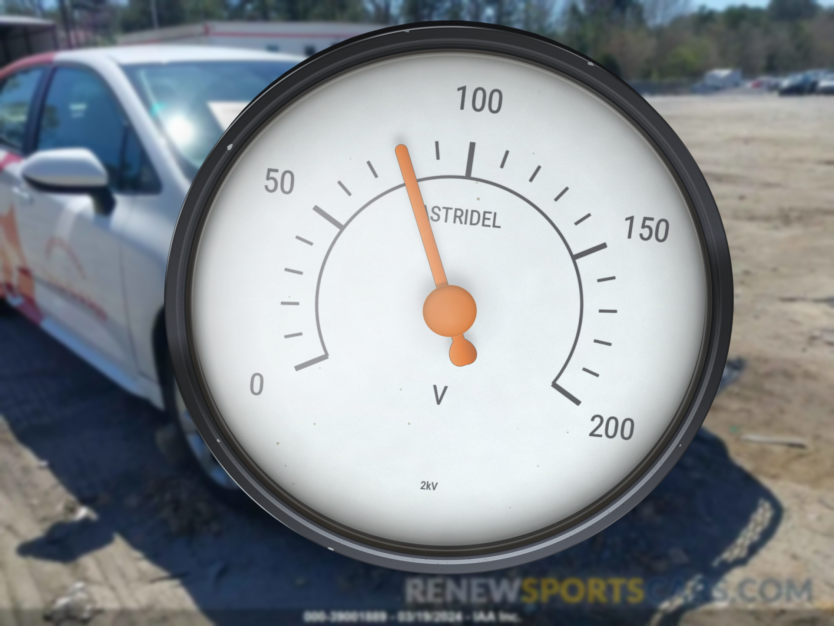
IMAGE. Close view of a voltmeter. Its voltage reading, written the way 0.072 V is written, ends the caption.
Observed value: 80 V
